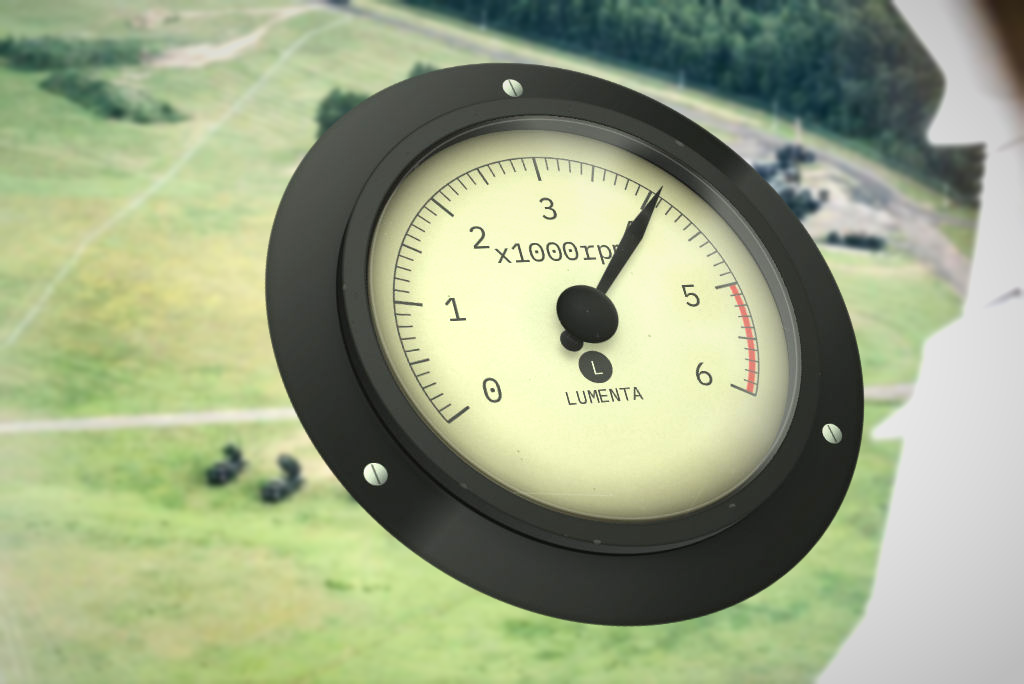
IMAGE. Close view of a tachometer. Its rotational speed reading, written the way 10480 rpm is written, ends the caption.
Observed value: 4050 rpm
